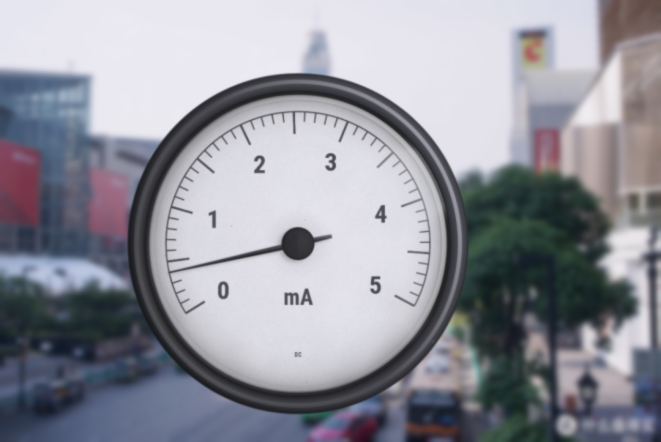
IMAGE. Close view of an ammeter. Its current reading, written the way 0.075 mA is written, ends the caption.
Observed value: 0.4 mA
